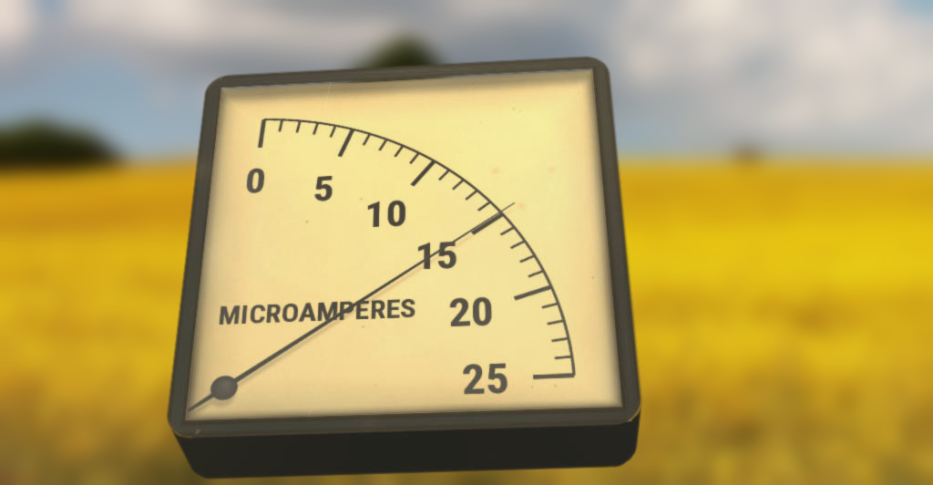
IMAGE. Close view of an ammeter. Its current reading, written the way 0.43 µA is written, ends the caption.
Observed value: 15 µA
